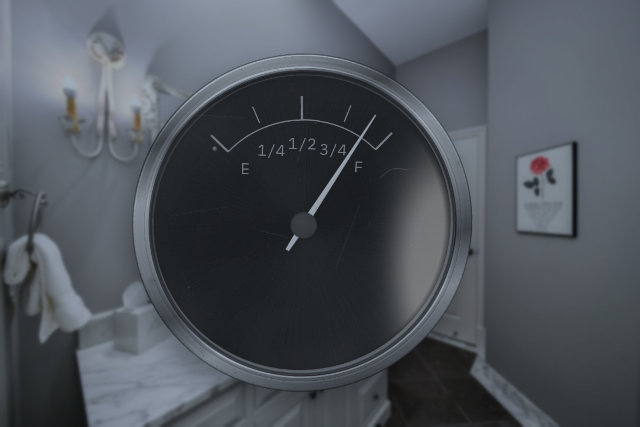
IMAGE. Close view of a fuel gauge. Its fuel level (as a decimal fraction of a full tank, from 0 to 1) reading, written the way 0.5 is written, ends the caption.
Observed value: 0.875
